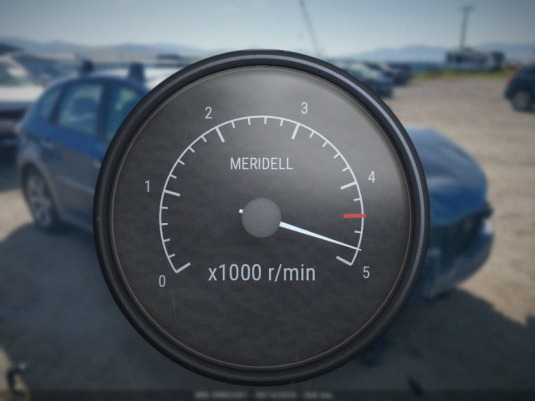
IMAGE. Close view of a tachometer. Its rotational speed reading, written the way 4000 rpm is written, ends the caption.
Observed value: 4800 rpm
